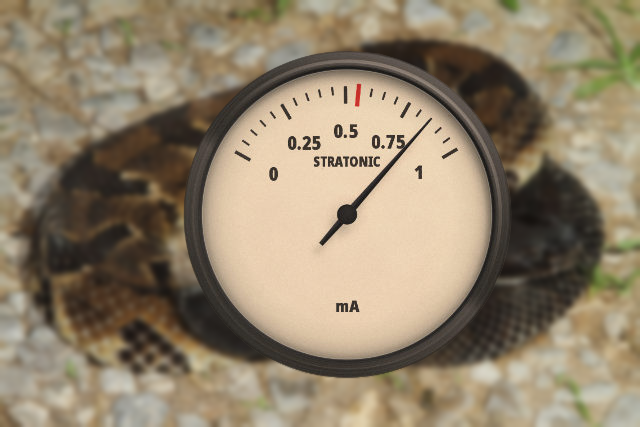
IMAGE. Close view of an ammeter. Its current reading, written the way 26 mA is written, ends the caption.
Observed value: 0.85 mA
